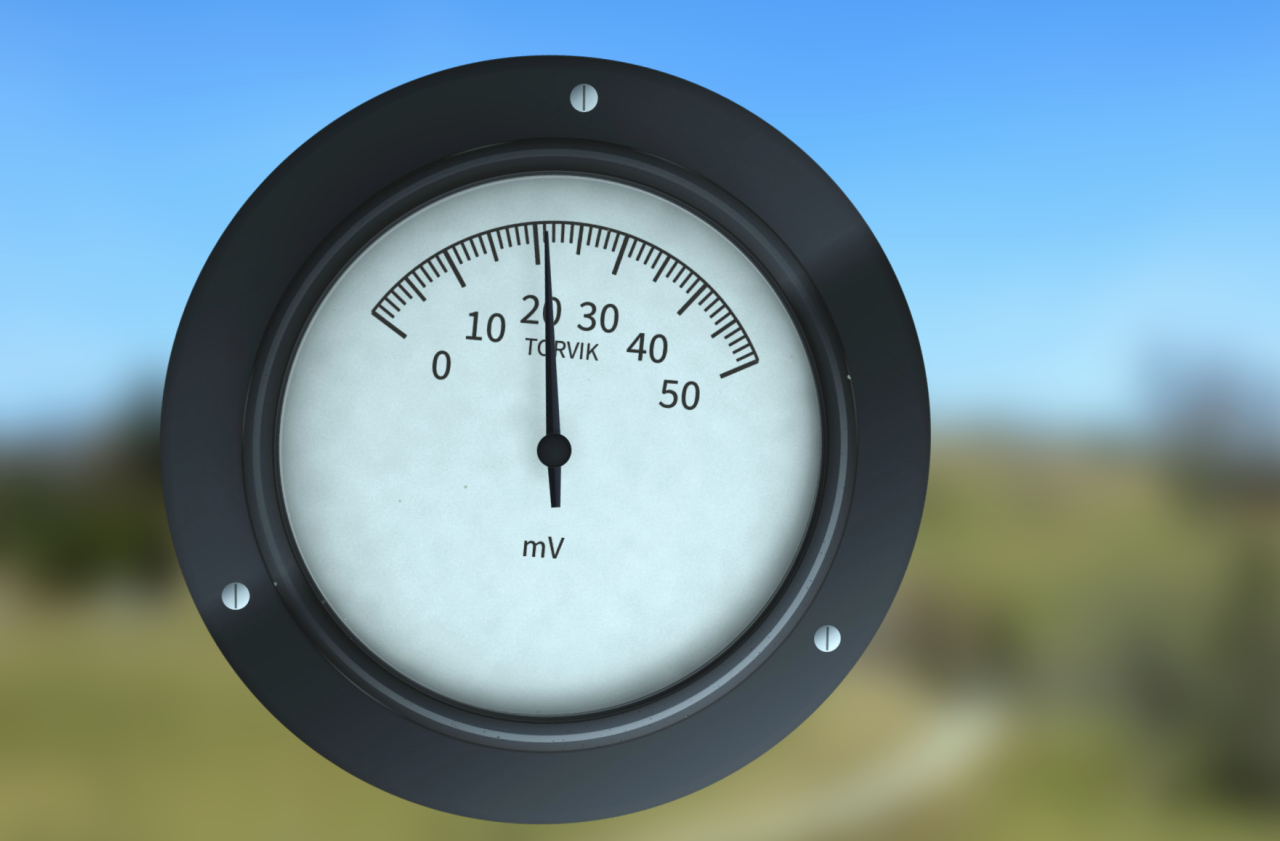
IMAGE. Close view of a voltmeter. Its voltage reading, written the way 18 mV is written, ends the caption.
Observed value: 21 mV
